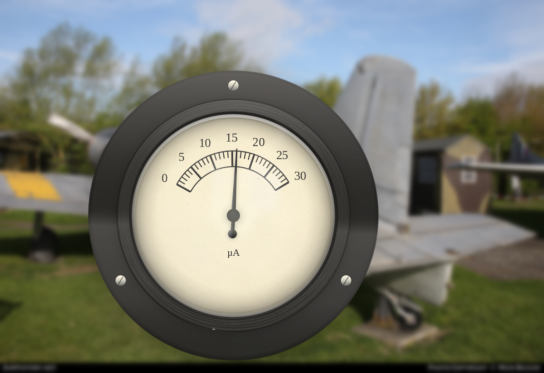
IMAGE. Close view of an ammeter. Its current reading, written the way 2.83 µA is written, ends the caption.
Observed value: 16 µA
